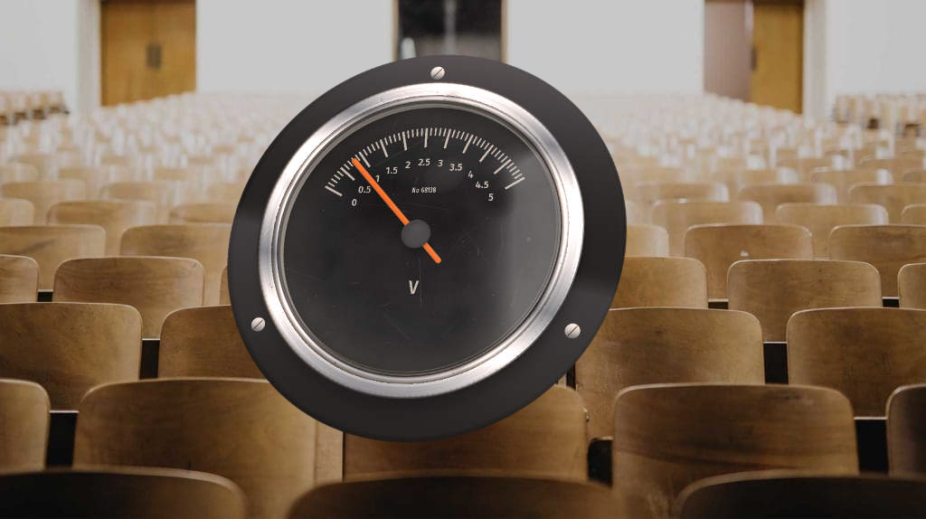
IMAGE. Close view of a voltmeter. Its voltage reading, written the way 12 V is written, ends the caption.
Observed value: 0.8 V
